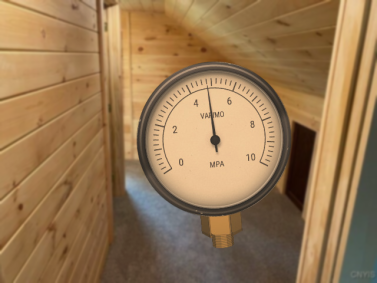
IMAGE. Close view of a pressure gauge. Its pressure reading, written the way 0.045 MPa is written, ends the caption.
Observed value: 4.8 MPa
